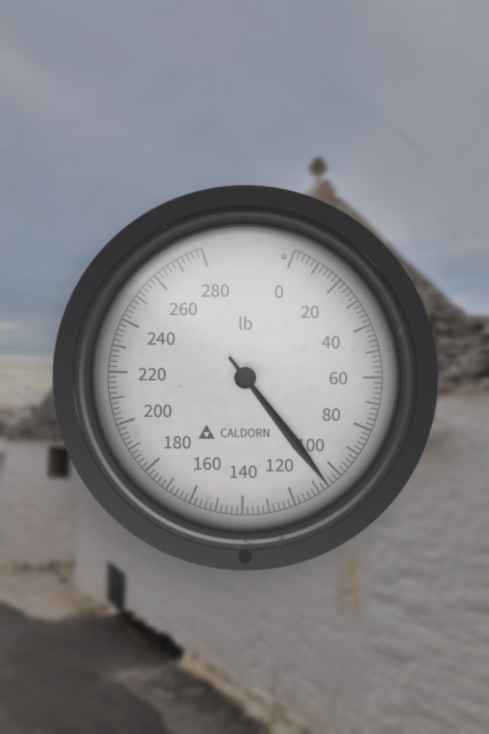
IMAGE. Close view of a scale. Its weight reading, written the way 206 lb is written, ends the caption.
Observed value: 106 lb
